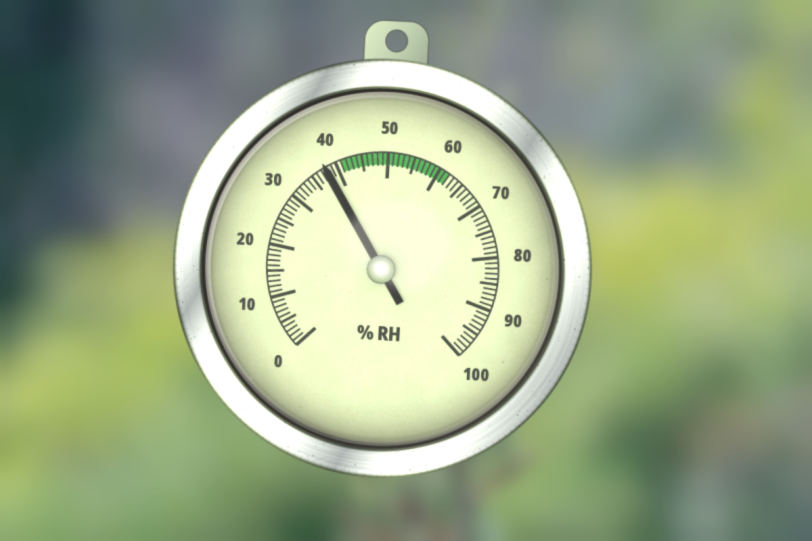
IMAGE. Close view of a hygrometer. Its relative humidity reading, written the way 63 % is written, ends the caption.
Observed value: 38 %
